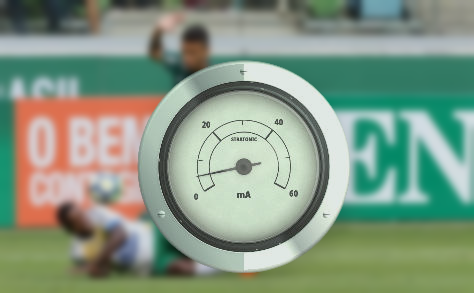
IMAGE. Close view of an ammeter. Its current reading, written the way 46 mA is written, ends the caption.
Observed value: 5 mA
